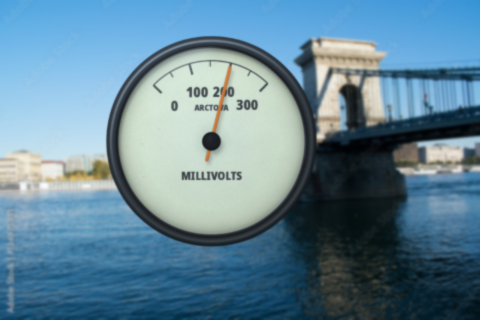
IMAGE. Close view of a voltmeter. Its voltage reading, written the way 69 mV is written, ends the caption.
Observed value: 200 mV
